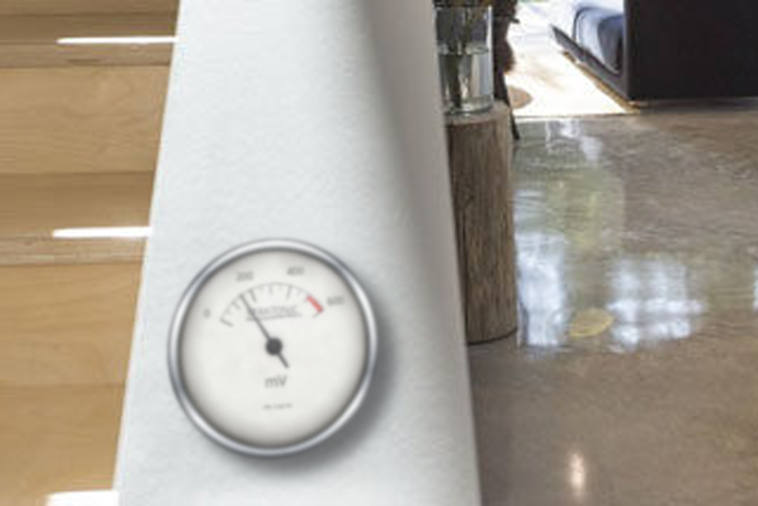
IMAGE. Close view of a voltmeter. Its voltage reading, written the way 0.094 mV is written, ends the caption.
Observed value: 150 mV
